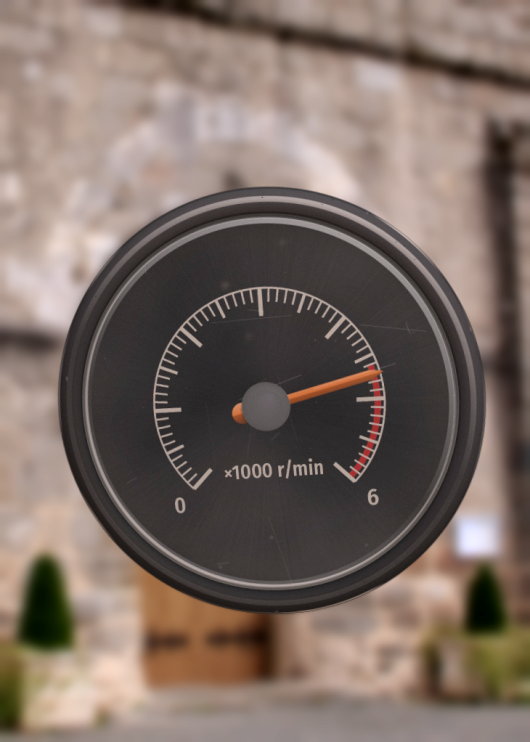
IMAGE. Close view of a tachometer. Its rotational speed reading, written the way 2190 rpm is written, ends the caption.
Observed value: 4700 rpm
